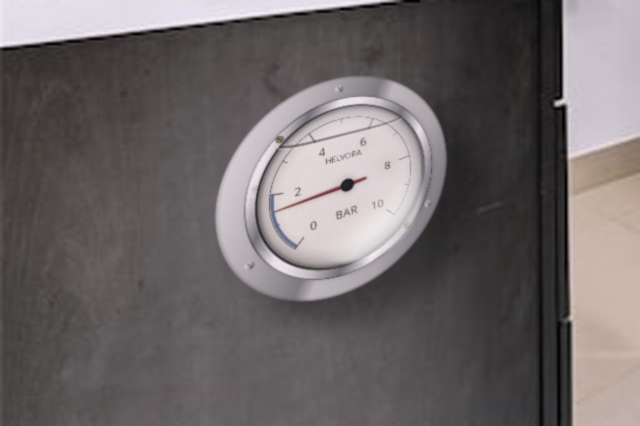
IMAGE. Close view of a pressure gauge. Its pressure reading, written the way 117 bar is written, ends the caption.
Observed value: 1.5 bar
